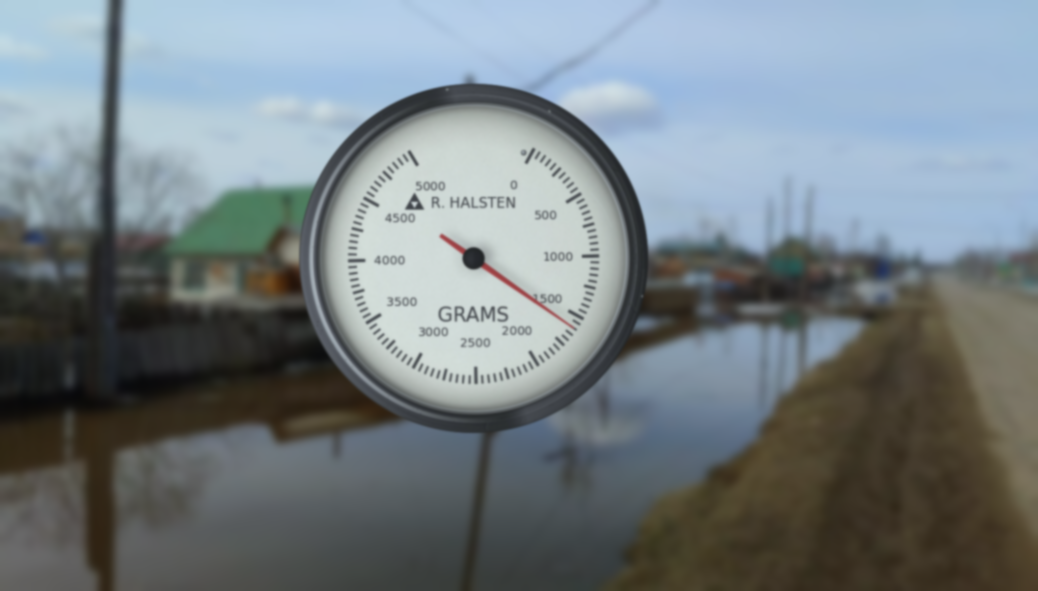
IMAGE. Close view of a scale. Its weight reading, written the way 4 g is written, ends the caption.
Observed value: 1600 g
